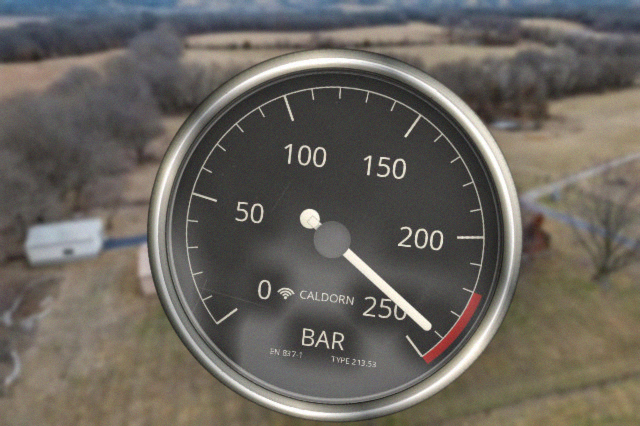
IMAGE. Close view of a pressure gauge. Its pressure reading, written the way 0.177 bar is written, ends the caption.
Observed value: 240 bar
